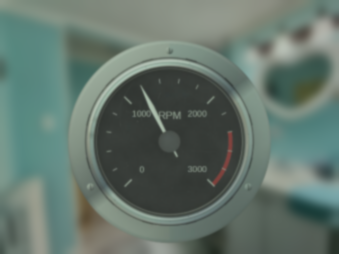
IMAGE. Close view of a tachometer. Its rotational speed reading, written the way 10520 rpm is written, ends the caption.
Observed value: 1200 rpm
